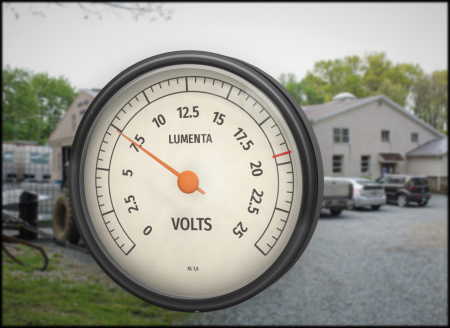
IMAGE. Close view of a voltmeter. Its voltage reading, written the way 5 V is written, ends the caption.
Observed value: 7.5 V
